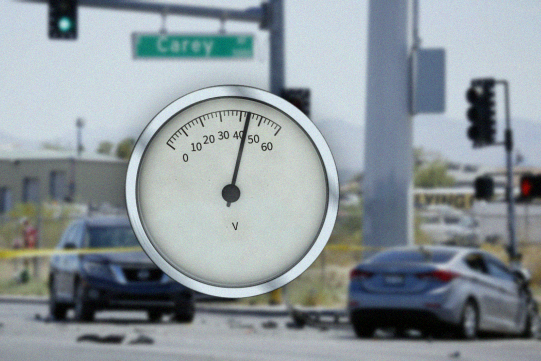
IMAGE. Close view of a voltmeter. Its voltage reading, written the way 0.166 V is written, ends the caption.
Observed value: 44 V
